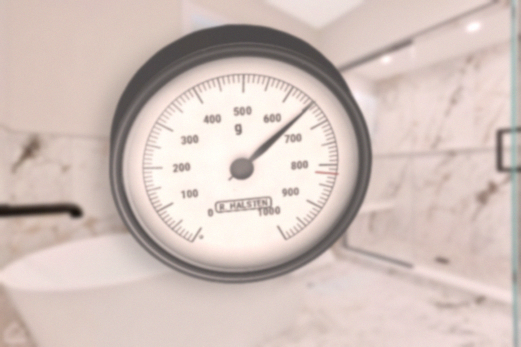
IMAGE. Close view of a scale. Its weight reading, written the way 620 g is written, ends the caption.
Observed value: 650 g
